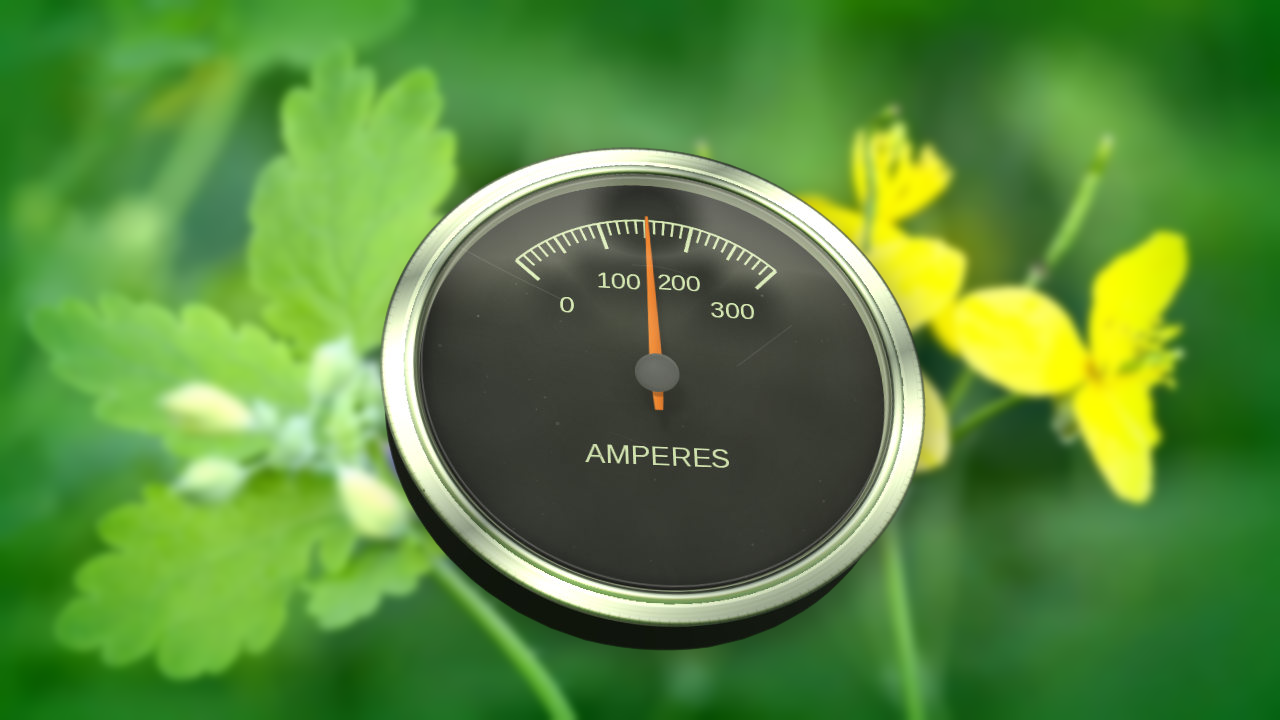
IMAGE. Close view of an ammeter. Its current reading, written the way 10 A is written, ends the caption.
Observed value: 150 A
